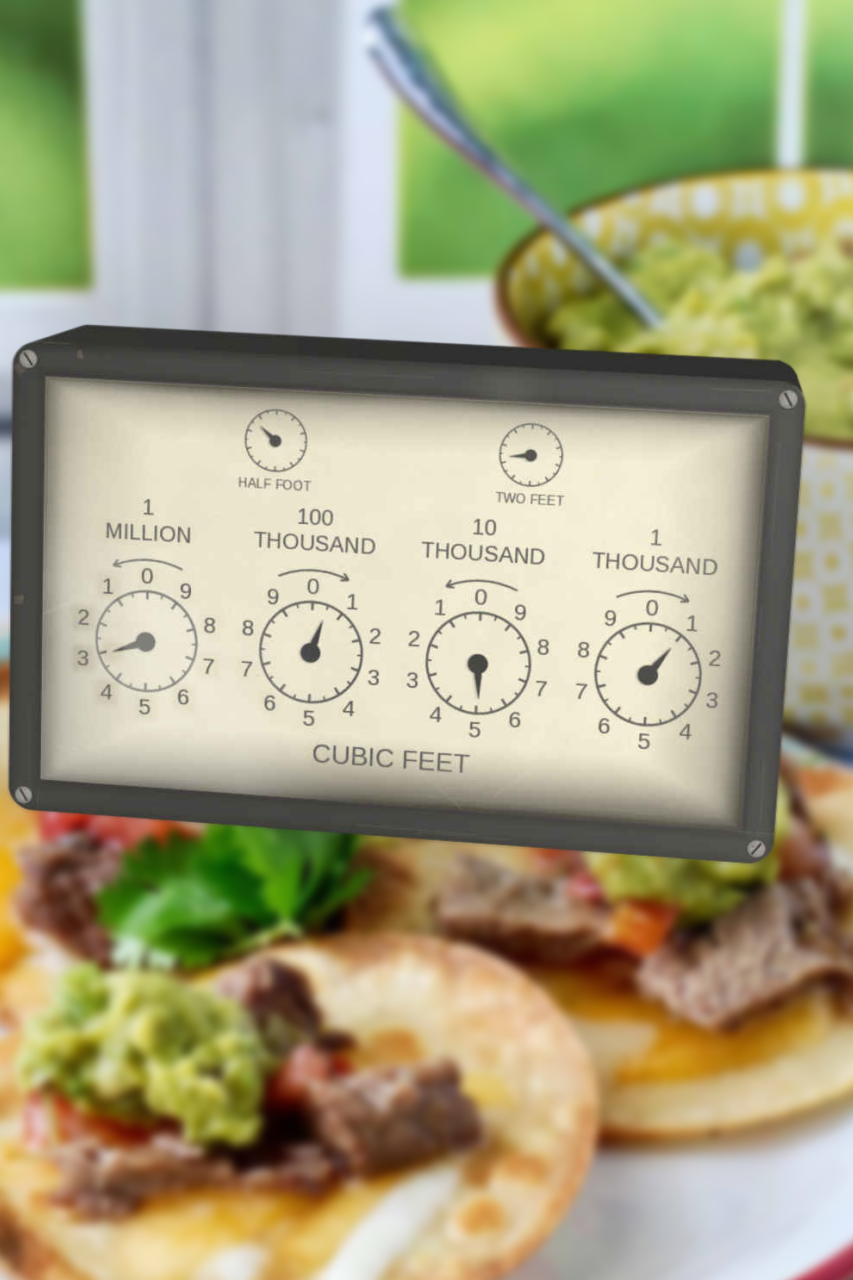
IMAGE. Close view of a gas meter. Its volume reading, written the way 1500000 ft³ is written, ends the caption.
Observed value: 305100 ft³
